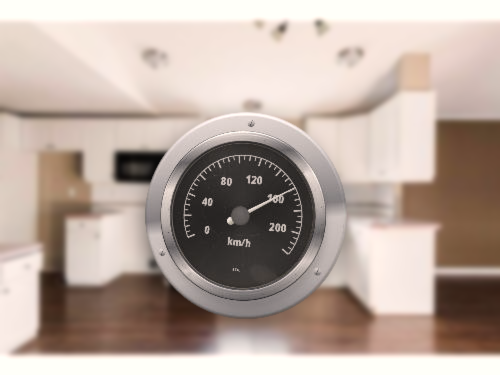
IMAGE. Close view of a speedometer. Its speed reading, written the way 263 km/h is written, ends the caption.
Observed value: 160 km/h
